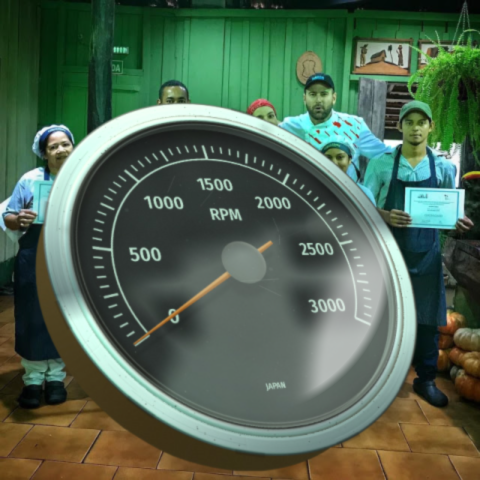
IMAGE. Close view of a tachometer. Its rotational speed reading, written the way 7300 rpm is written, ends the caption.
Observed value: 0 rpm
